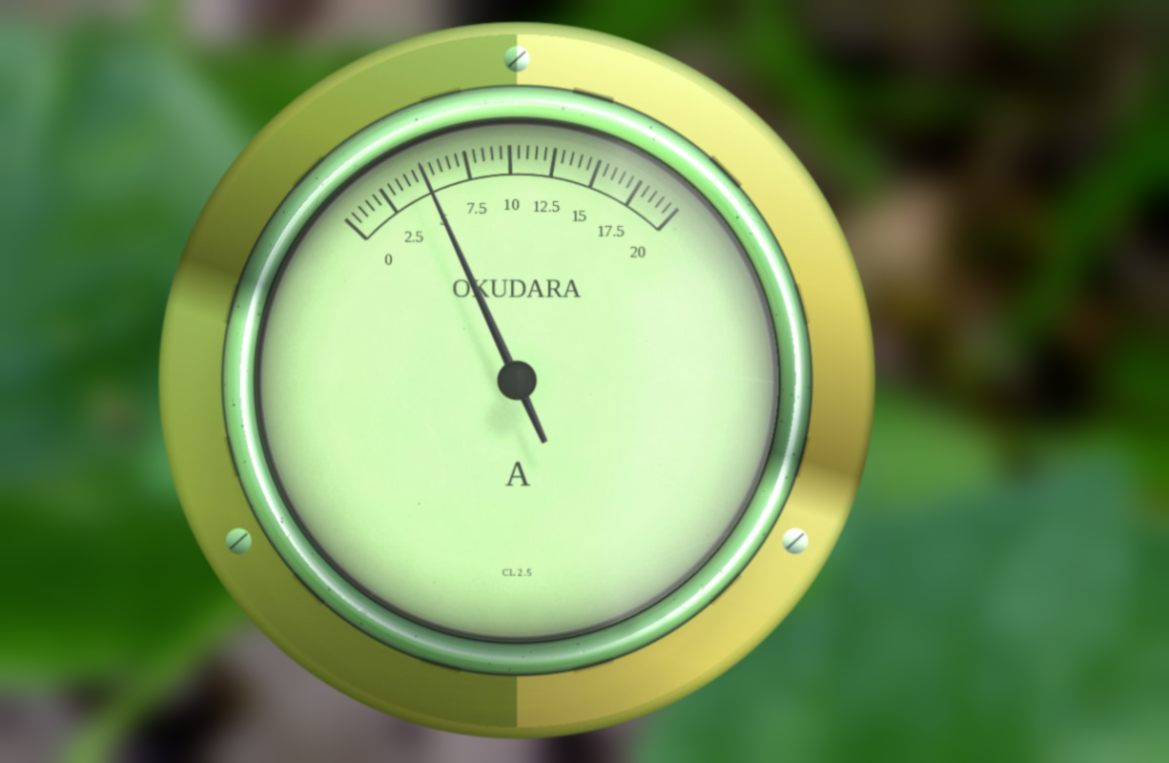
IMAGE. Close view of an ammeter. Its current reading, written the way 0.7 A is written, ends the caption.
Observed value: 5 A
